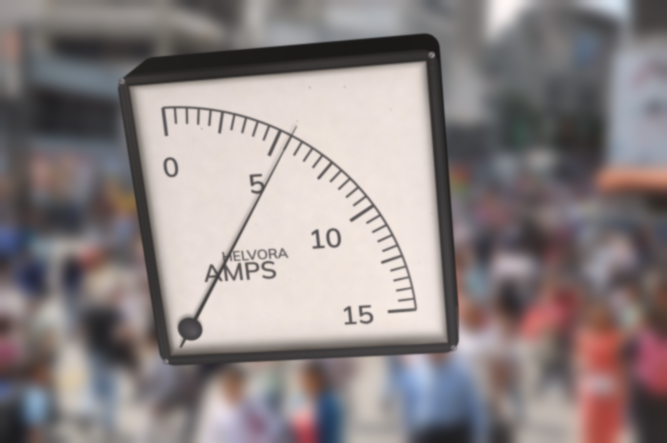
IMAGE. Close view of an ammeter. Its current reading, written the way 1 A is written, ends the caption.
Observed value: 5.5 A
